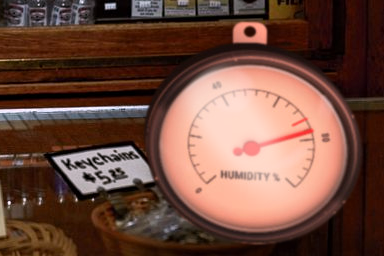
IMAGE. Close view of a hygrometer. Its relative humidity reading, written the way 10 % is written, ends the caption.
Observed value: 76 %
